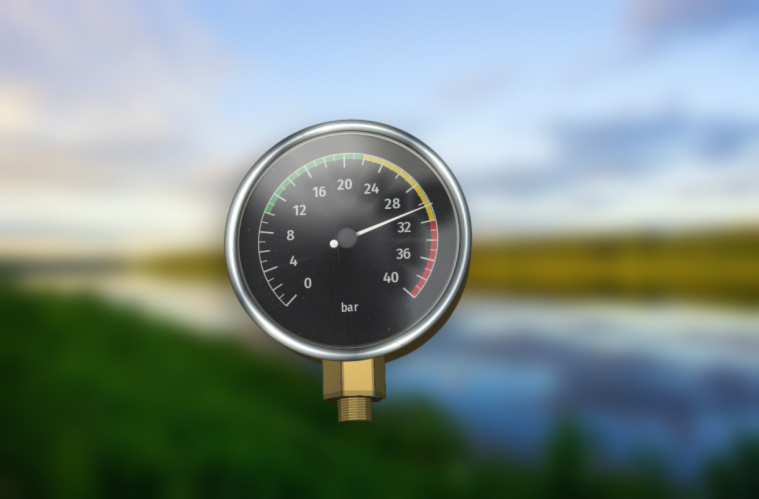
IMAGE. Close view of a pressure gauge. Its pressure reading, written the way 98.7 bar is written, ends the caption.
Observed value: 30.5 bar
